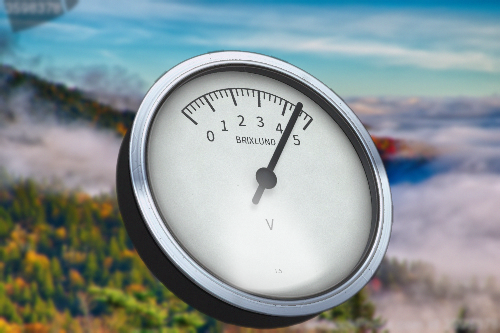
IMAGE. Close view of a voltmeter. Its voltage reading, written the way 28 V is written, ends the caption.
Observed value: 4.4 V
